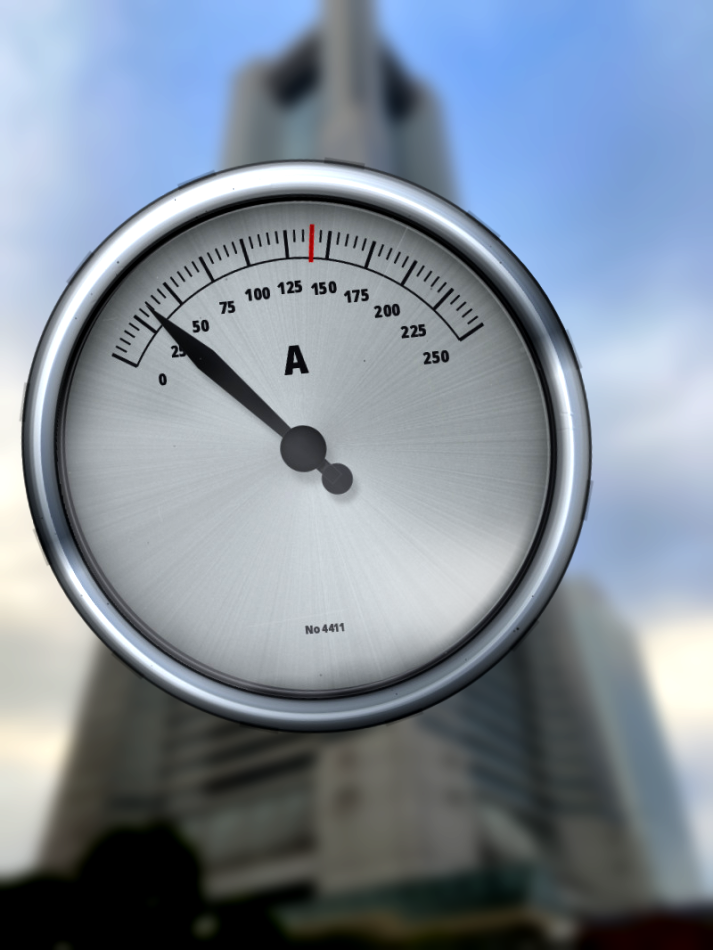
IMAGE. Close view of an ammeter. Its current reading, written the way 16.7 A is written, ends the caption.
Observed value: 35 A
